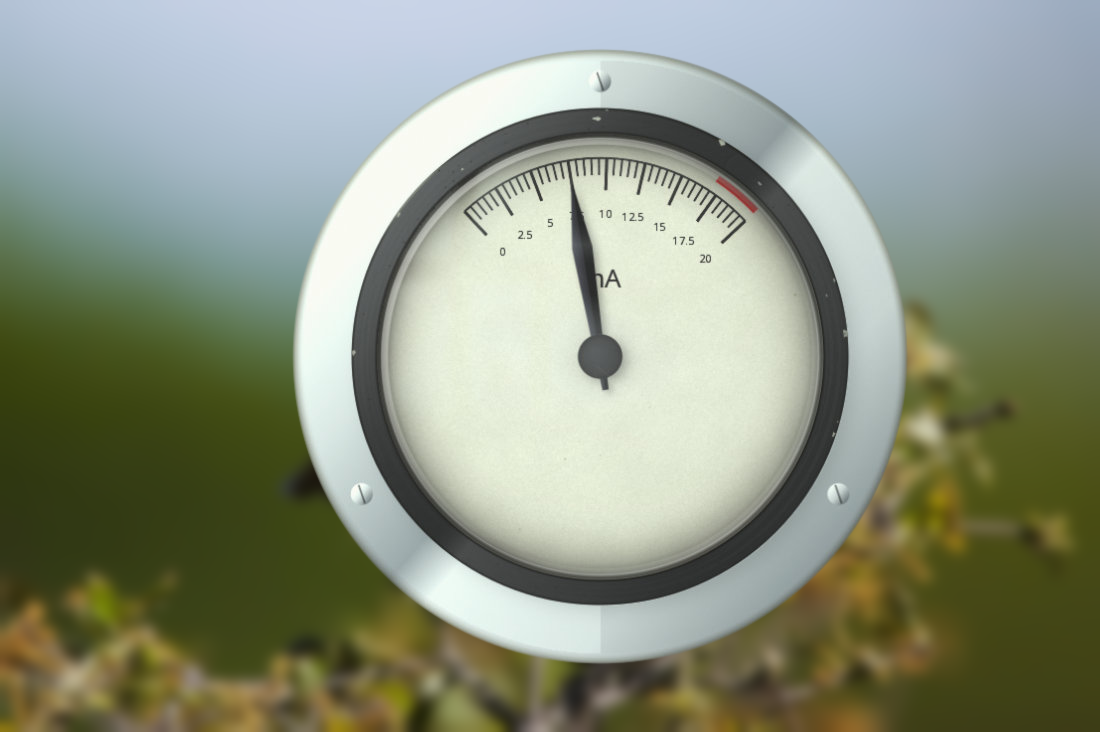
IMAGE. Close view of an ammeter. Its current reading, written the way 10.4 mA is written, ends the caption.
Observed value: 7.5 mA
